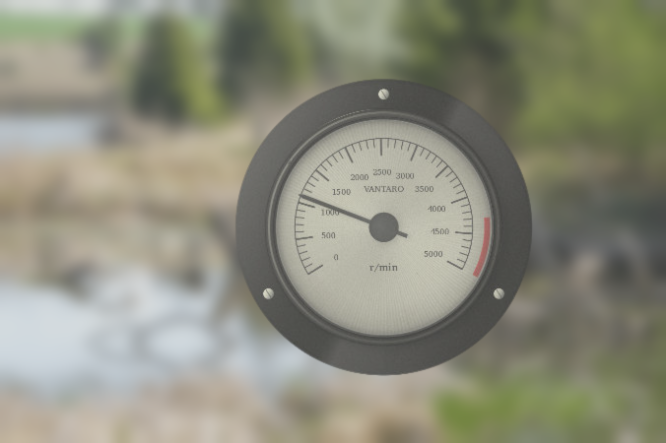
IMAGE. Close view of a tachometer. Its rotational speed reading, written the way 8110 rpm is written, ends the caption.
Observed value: 1100 rpm
